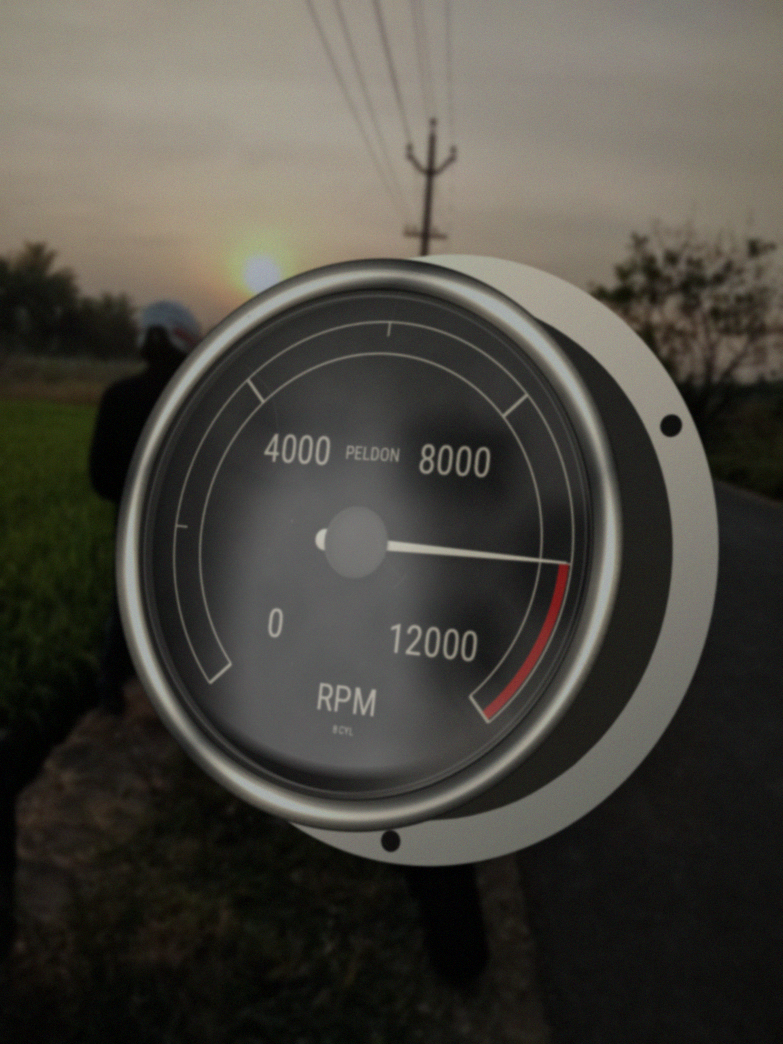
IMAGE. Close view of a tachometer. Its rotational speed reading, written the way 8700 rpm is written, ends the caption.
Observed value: 10000 rpm
